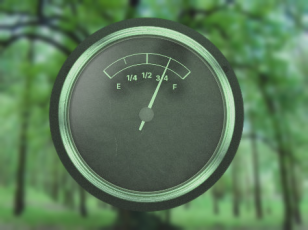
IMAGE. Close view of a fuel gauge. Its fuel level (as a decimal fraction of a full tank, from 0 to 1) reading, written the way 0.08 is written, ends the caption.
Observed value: 0.75
